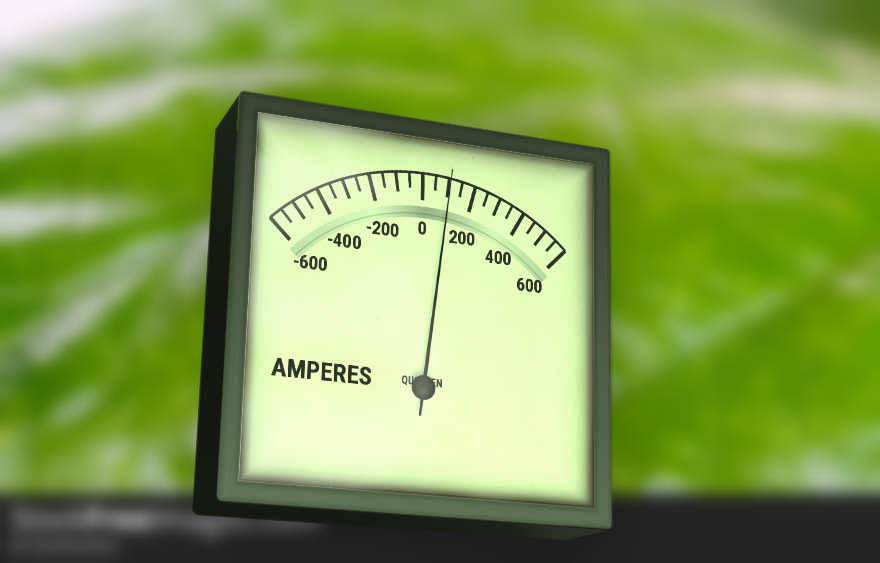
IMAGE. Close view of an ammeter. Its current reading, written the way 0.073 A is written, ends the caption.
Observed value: 100 A
